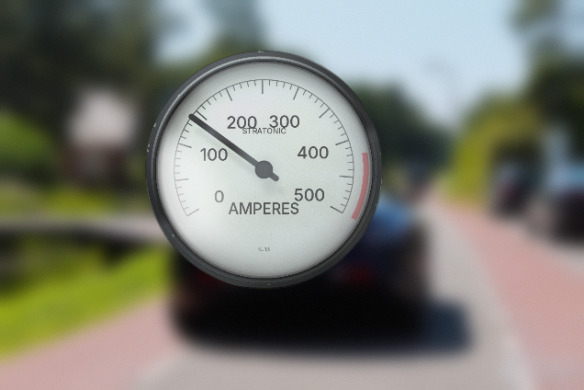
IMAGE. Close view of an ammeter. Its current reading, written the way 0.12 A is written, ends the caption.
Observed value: 140 A
